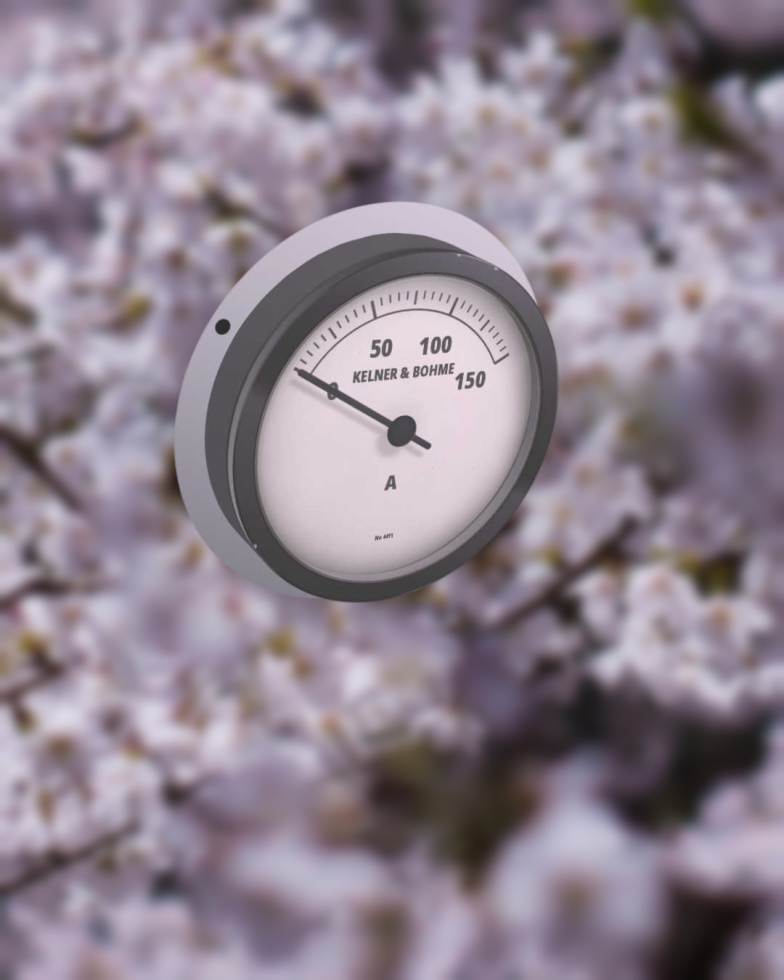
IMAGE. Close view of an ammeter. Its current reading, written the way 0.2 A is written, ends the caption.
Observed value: 0 A
